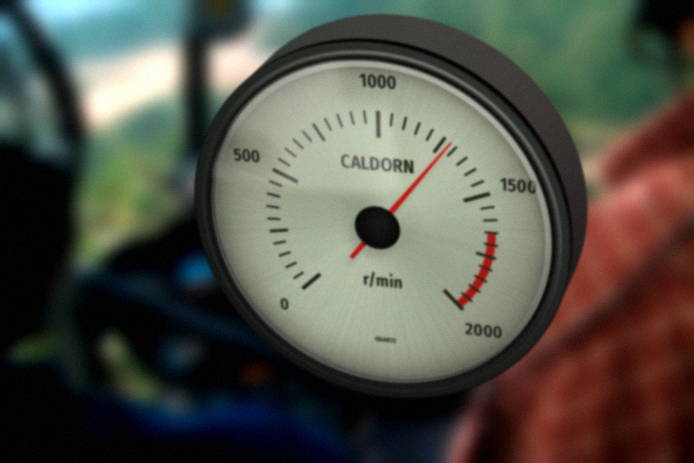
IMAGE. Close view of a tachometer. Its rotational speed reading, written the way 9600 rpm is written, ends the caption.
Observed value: 1275 rpm
